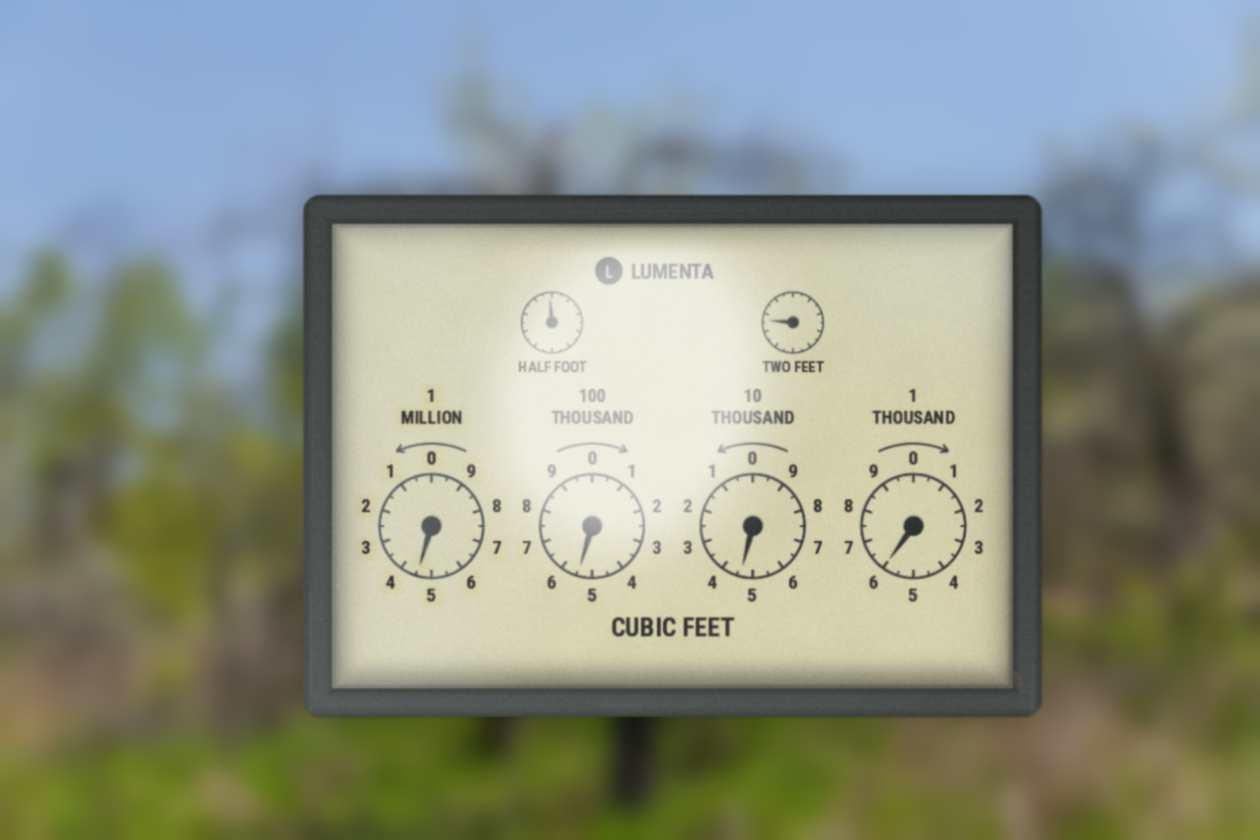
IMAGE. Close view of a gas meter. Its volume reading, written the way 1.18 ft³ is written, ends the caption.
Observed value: 454600 ft³
